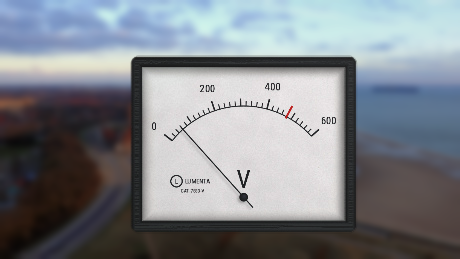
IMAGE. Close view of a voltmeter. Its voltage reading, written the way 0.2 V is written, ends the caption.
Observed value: 60 V
